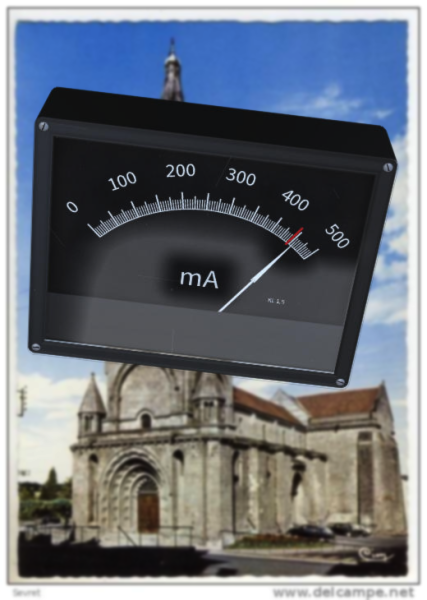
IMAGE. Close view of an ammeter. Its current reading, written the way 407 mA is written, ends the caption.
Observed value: 450 mA
